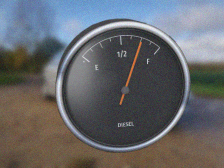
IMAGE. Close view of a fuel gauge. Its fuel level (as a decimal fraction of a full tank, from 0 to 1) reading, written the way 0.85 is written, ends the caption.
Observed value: 0.75
